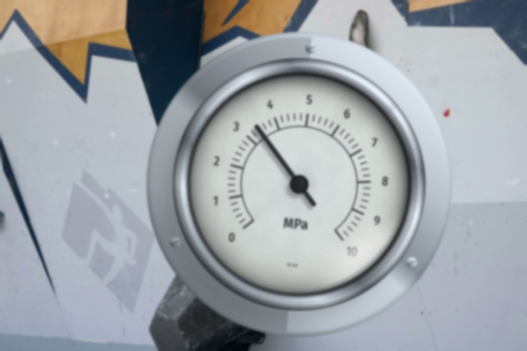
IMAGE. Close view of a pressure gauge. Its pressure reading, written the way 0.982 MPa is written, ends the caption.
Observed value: 3.4 MPa
